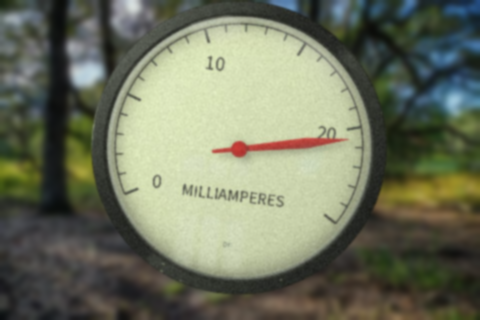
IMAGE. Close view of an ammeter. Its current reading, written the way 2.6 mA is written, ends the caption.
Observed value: 20.5 mA
